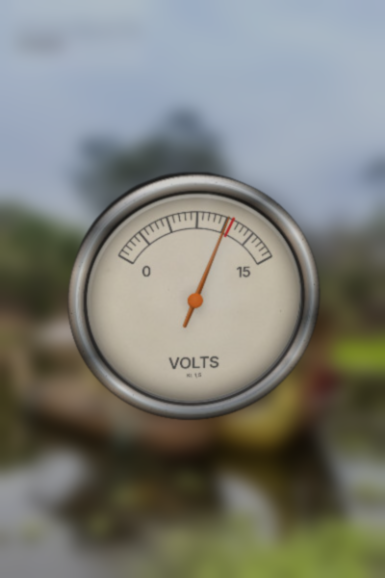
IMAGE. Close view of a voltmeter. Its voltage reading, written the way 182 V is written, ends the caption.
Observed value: 10 V
